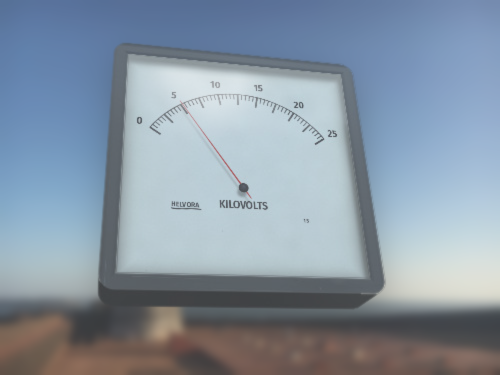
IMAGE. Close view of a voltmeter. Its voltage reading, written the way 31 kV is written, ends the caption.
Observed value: 5 kV
